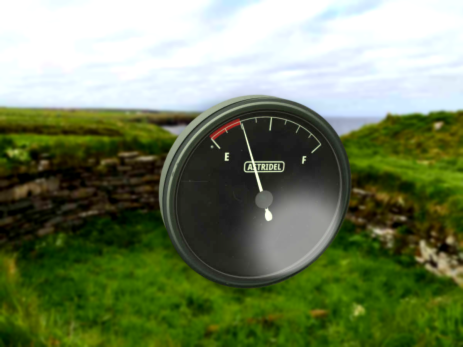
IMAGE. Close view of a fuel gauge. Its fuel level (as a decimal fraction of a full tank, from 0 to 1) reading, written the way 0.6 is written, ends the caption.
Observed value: 0.25
